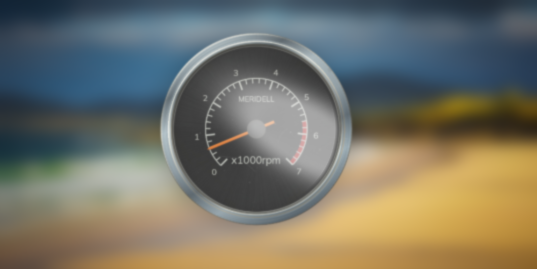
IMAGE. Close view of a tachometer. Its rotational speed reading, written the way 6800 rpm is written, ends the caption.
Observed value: 600 rpm
